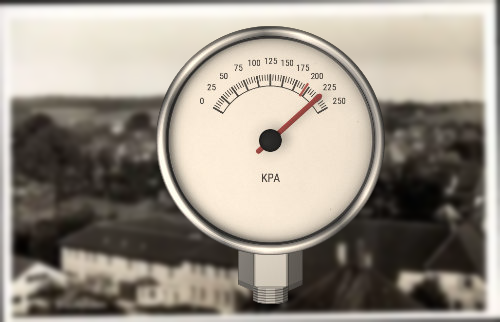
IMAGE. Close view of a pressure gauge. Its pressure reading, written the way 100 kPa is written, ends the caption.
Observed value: 225 kPa
